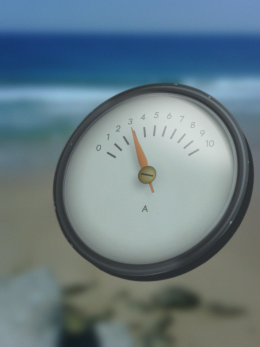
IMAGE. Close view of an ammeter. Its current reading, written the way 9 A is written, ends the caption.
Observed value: 3 A
